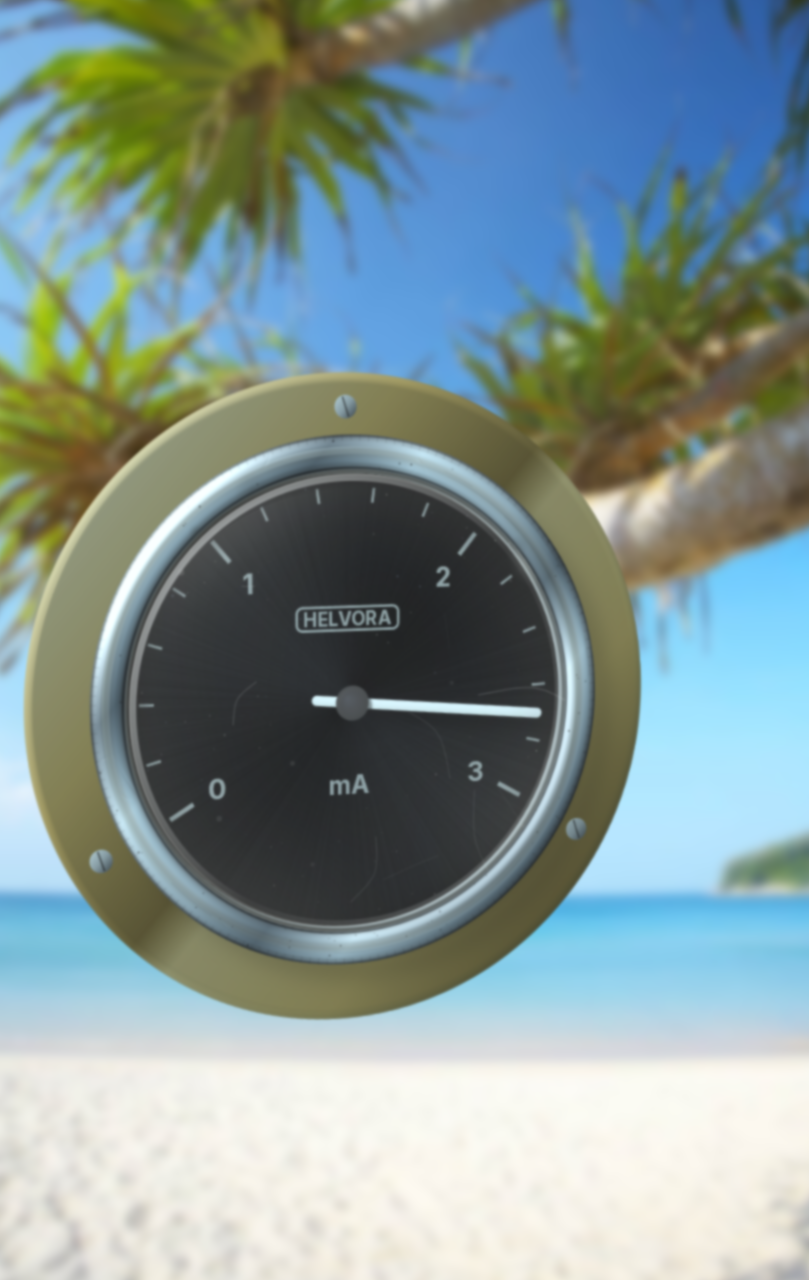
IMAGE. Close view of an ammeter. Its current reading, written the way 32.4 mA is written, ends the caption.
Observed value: 2.7 mA
